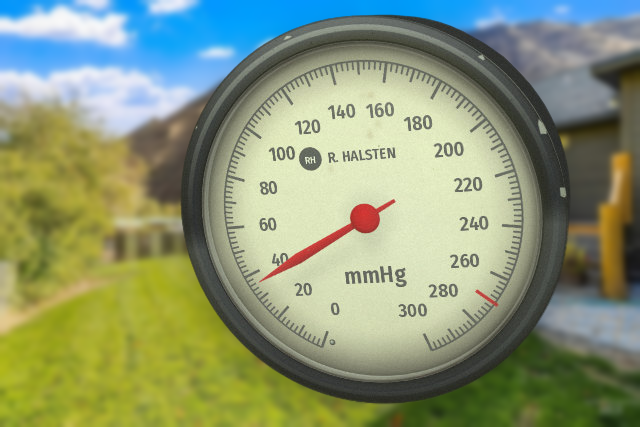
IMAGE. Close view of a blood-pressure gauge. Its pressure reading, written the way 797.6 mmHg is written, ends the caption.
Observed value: 36 mmHg
